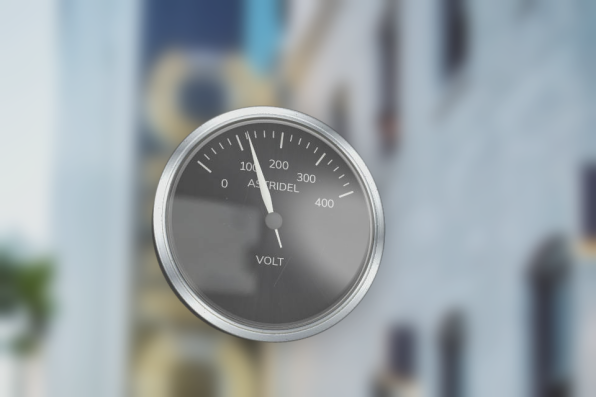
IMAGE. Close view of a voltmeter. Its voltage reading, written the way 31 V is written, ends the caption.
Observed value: 120 V
